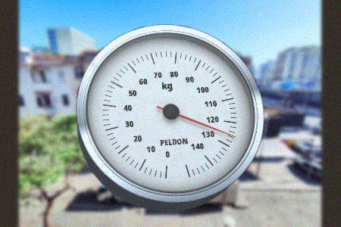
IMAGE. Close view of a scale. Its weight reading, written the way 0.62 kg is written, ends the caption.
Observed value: 126 kg
